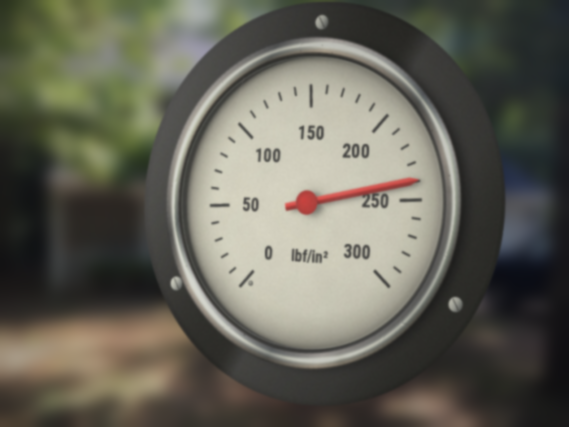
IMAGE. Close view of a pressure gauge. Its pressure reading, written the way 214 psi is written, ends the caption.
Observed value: 240 psi
